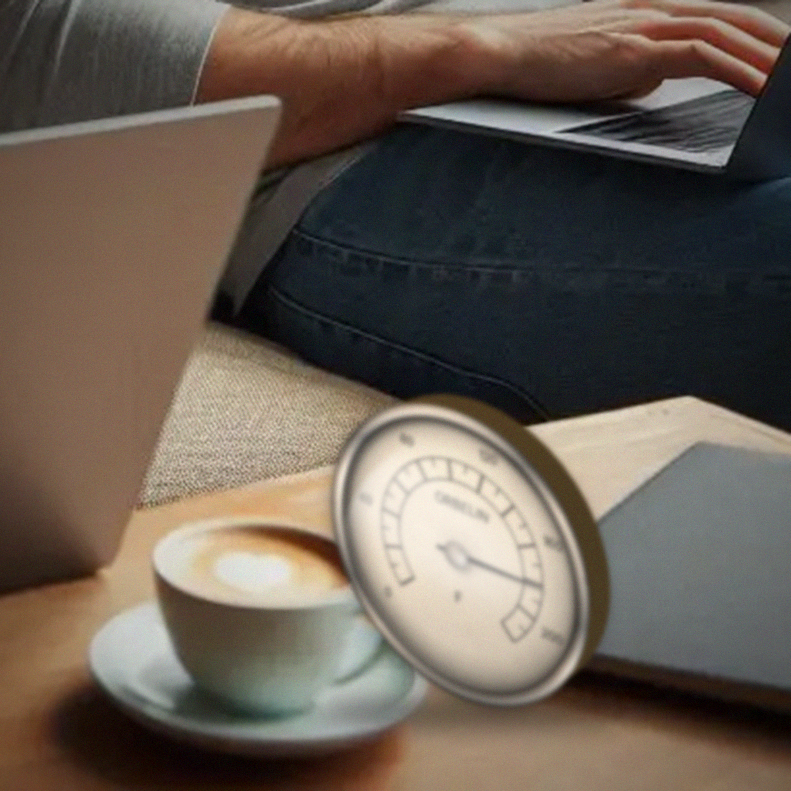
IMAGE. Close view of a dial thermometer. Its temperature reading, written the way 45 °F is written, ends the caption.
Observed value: 180 °F
